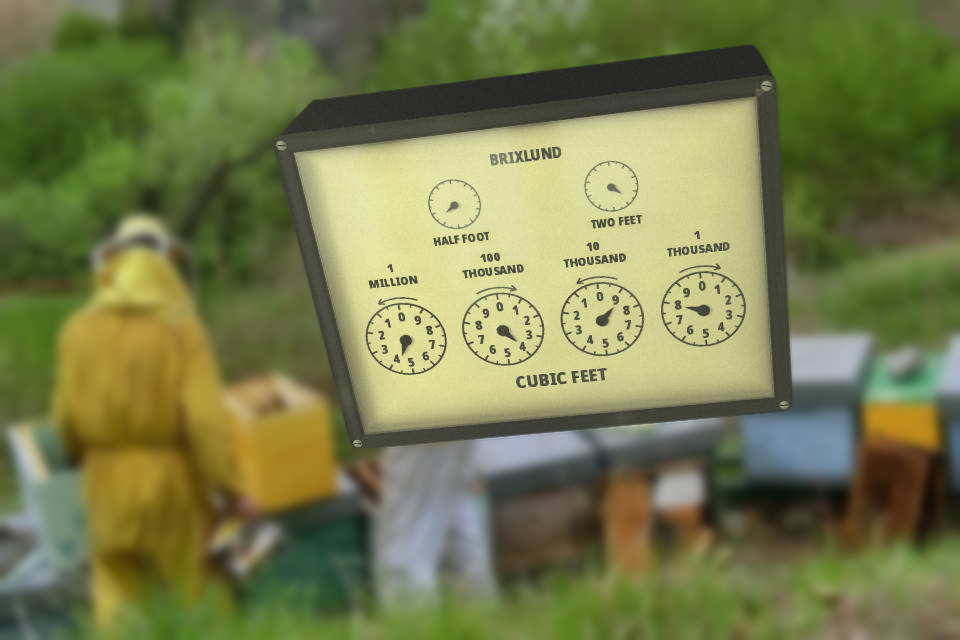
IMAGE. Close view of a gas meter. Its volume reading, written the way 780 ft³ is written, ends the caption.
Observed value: 438800 ft³
